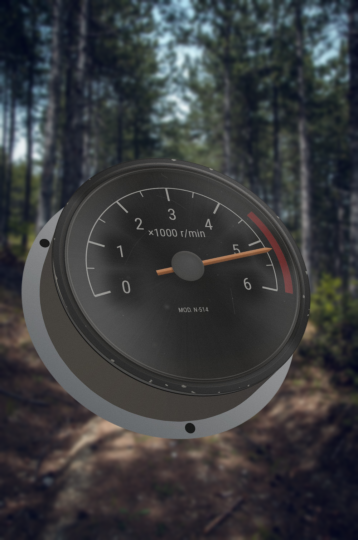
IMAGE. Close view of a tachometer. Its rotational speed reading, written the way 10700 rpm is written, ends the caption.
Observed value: 5250 rpm
